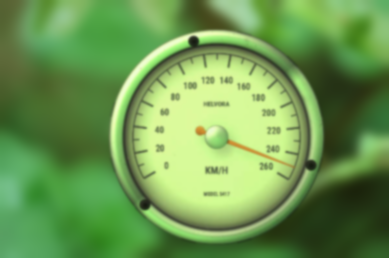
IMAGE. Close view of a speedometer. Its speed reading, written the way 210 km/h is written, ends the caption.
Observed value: 250 km/h
